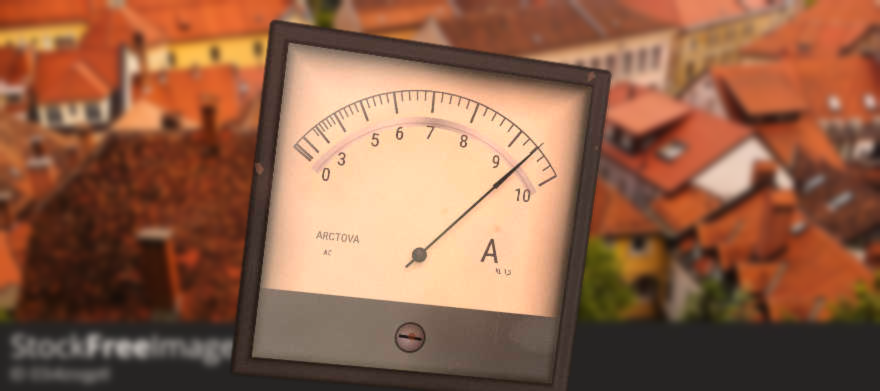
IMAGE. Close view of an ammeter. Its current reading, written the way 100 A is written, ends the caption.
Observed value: 9.4 A
